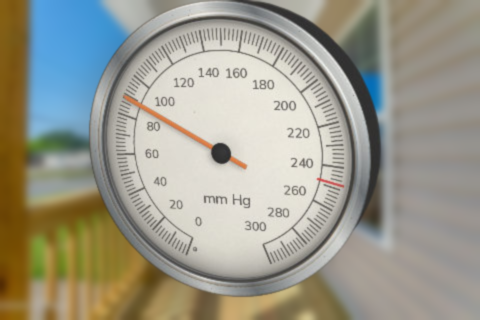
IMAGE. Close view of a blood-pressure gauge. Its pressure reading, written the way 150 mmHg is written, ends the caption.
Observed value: 90 mmHg
